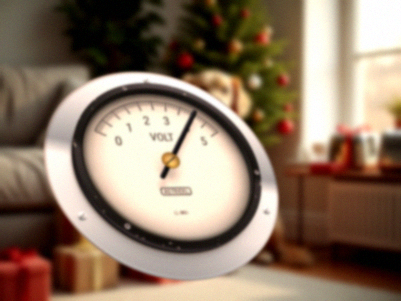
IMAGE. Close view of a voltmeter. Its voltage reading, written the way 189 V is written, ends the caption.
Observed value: 4 V
